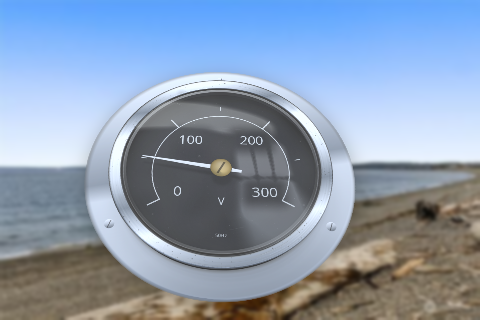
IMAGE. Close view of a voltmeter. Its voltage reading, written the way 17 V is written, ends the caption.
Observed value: 50 V
